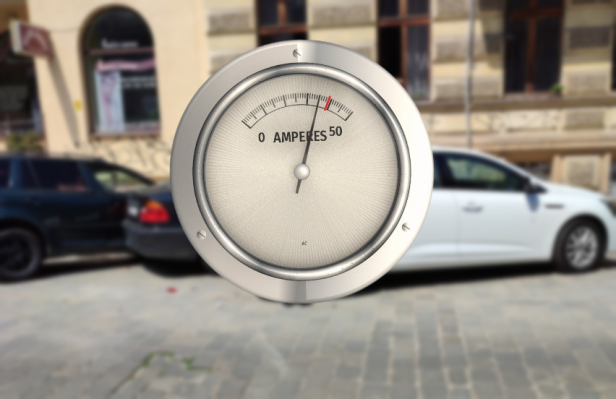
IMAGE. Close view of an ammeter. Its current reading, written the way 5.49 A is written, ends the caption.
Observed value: 35 A
